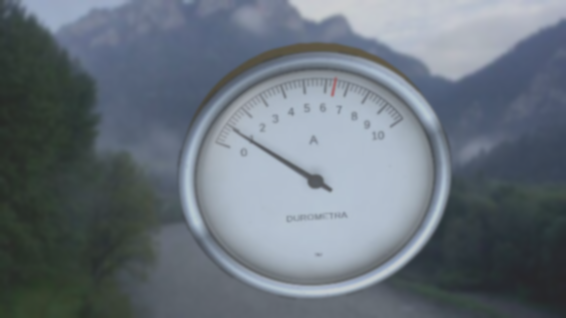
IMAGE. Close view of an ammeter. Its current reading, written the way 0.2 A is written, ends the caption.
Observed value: 1 A
